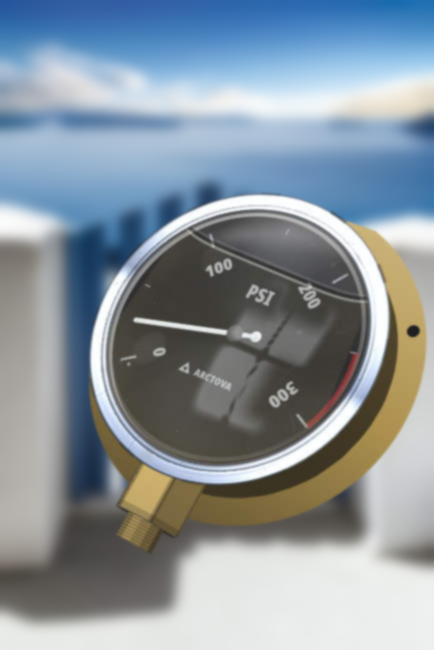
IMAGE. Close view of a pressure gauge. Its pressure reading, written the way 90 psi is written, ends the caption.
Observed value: 25 psi
